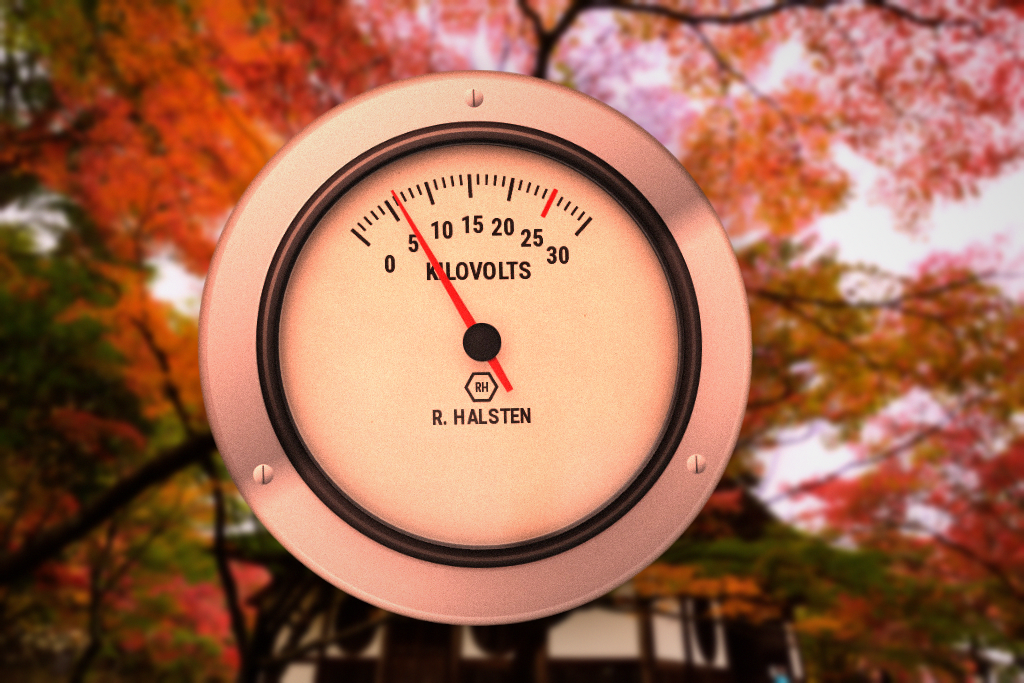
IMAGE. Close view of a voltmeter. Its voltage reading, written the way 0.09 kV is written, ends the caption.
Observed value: 6 kV
